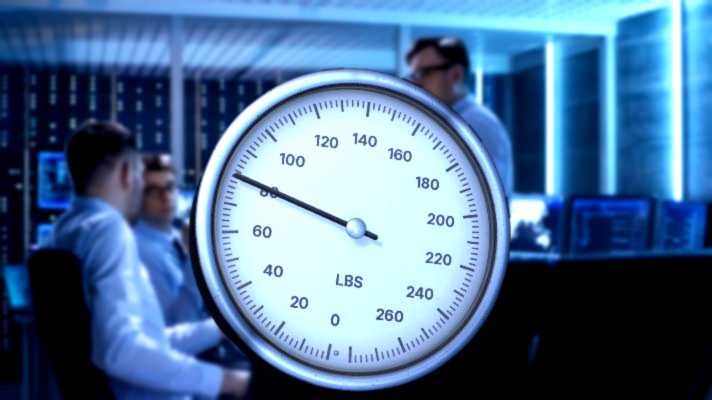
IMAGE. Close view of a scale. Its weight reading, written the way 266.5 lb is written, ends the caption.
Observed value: 80 lb
